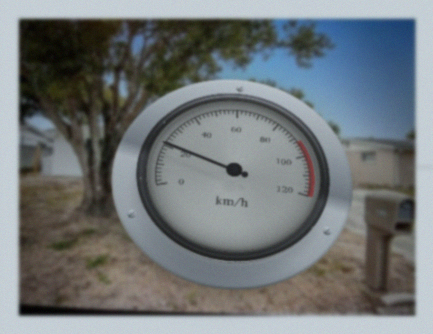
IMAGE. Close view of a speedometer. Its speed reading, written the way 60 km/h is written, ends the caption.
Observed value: 20 km/h
